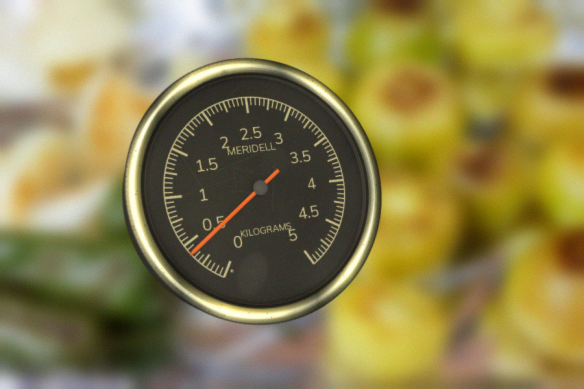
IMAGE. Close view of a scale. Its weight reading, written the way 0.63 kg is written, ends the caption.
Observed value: 0.4 kg
